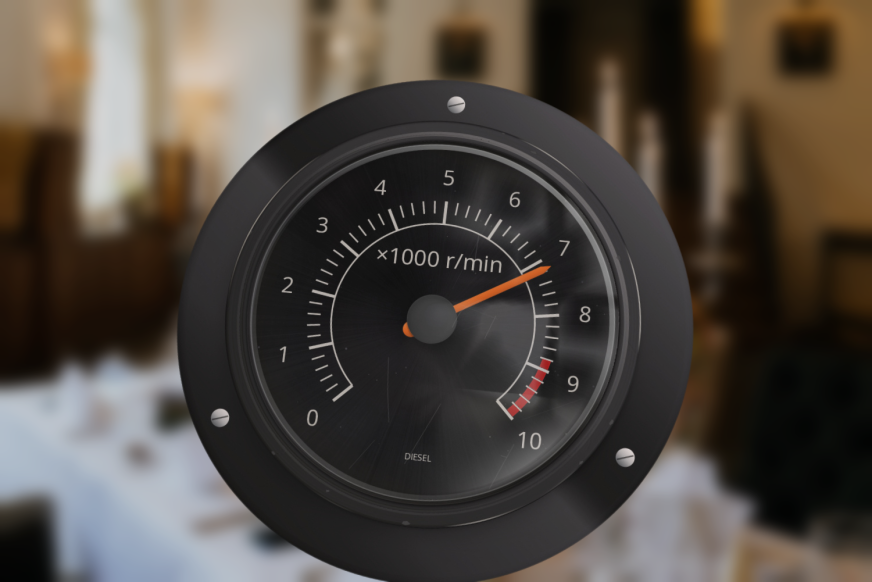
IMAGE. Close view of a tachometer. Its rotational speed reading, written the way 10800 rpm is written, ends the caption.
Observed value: 7200 rpm
